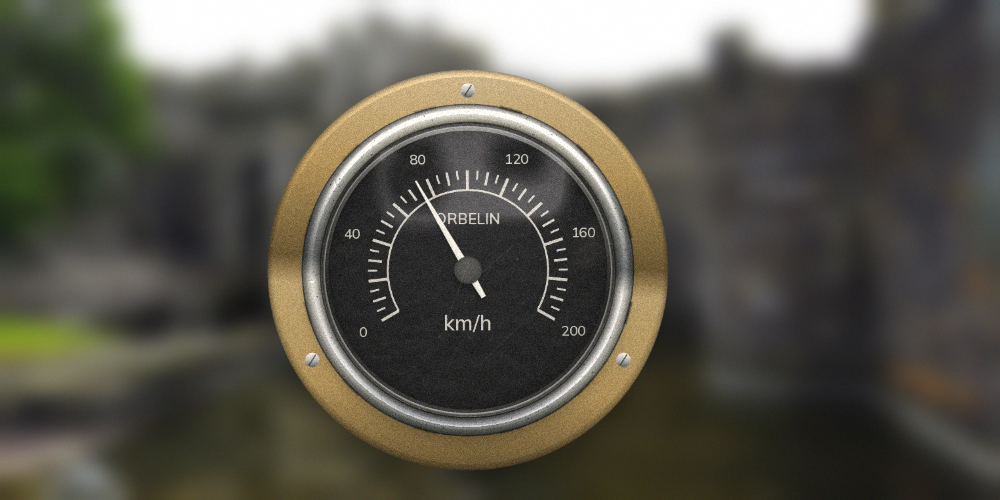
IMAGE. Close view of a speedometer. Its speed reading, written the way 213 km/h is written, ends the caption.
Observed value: 75 km/h
